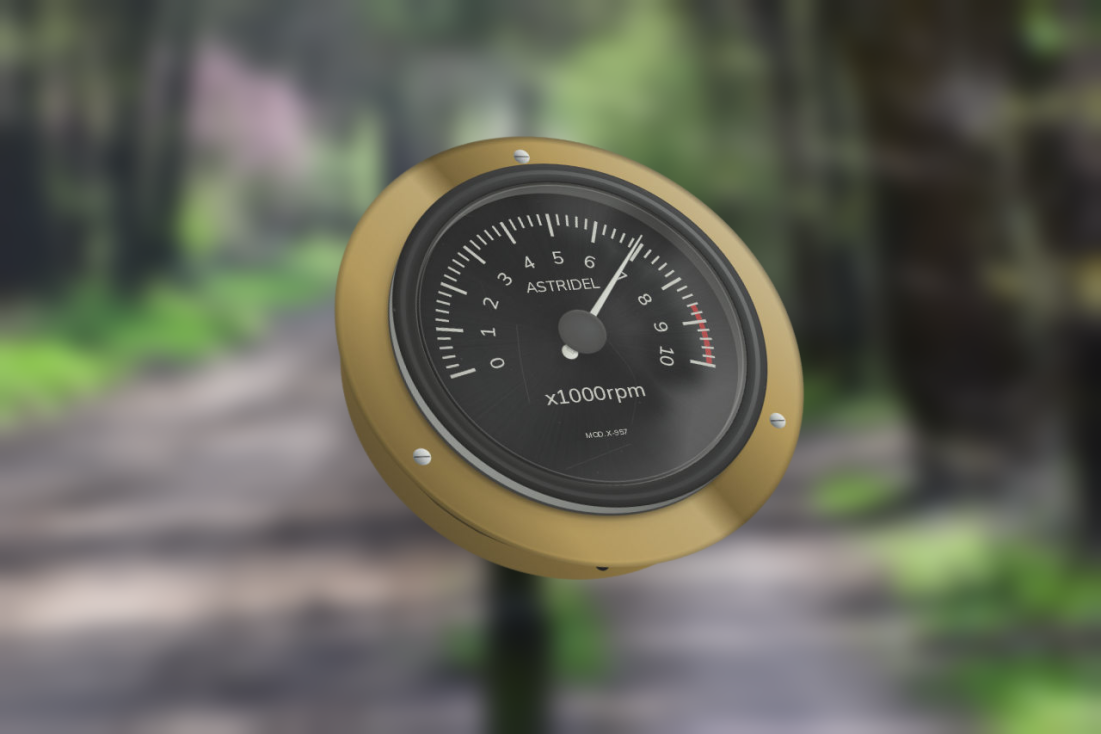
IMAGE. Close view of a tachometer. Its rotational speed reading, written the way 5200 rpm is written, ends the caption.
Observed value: 6900 rpm
